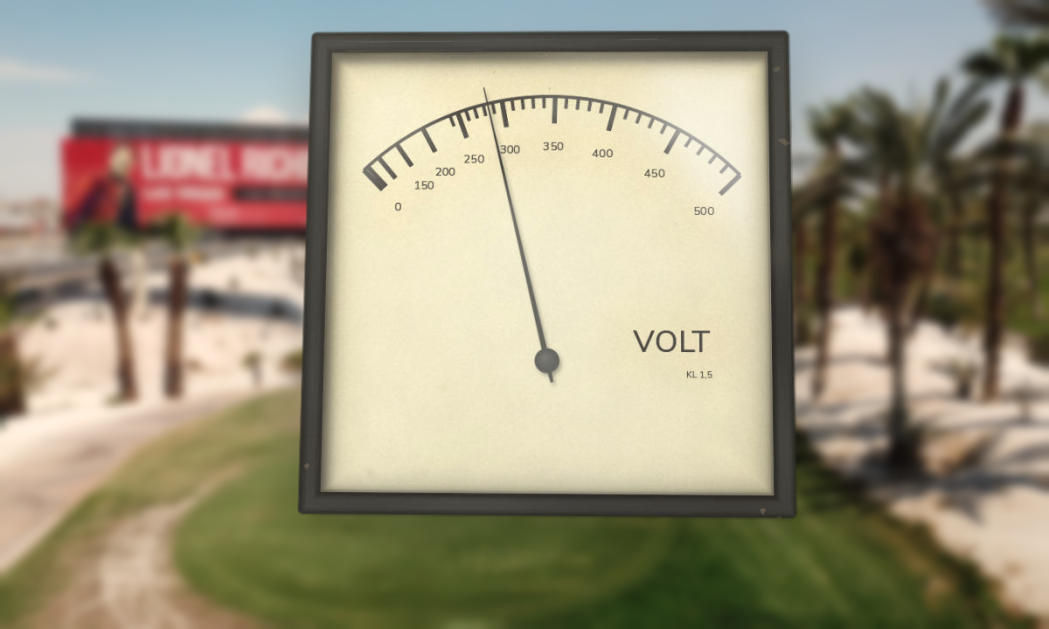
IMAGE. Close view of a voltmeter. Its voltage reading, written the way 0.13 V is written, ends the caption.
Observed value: 285 V
